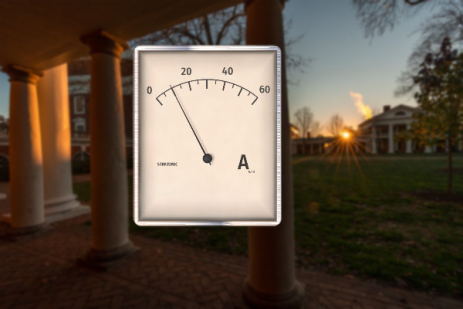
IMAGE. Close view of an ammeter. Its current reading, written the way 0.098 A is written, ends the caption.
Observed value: 10 A
